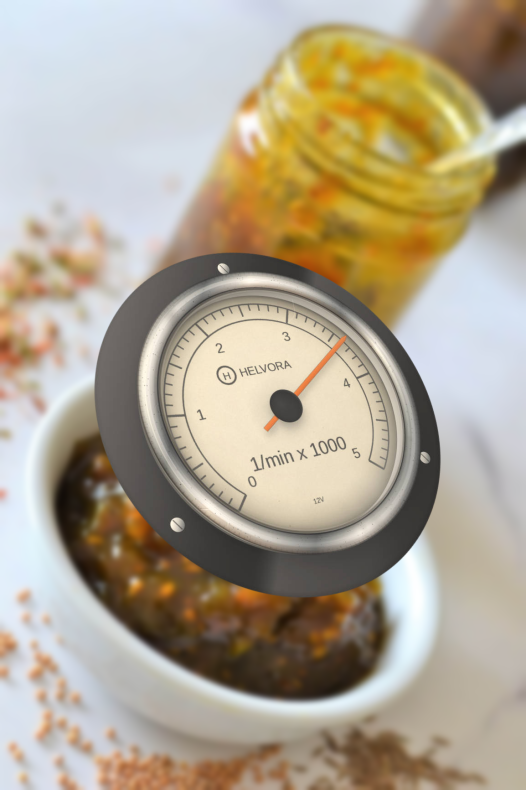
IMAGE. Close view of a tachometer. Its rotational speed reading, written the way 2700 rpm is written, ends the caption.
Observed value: 3600 rpm
